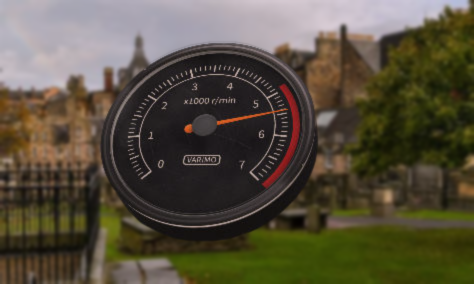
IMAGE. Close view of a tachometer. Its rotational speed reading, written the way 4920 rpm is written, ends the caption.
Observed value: 5500 rpm
